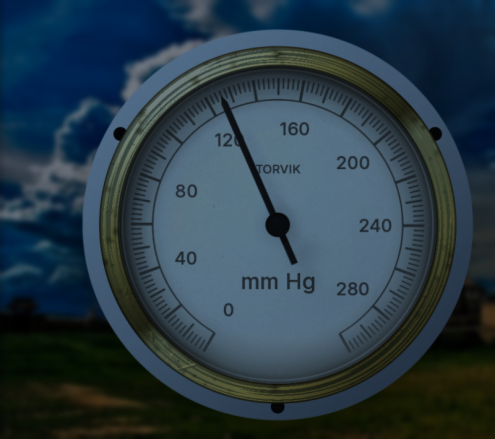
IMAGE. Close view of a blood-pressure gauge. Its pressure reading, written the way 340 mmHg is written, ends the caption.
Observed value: 126 mmHg
